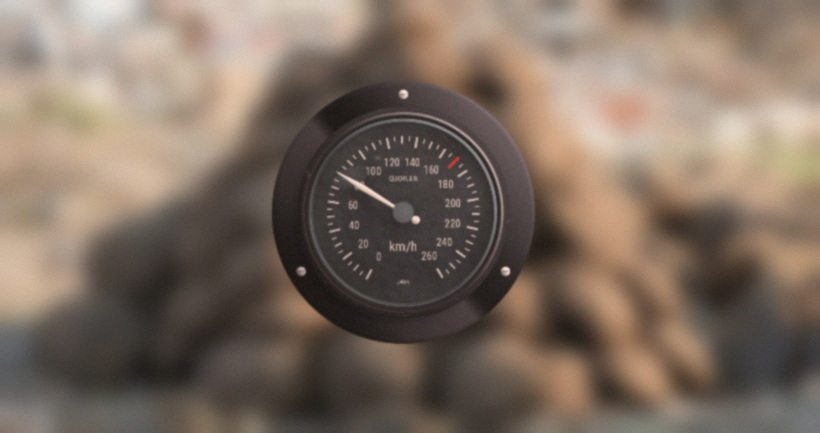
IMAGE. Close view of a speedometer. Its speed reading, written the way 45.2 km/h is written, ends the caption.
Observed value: 80 km/h
